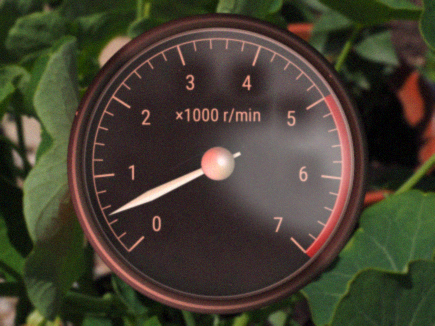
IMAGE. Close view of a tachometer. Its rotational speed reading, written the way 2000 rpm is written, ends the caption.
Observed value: 500 rpm
